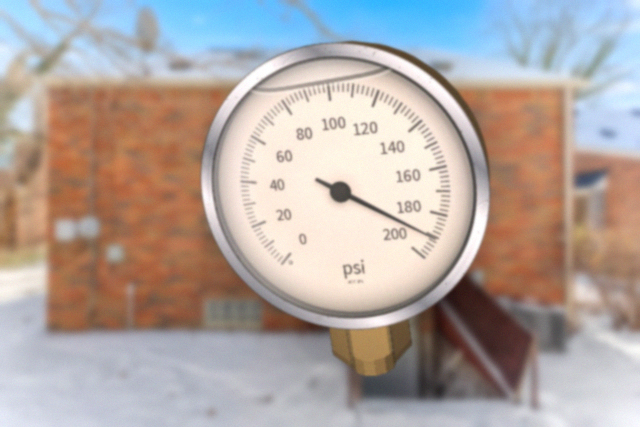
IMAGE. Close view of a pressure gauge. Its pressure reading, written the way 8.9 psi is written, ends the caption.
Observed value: 190 psi
